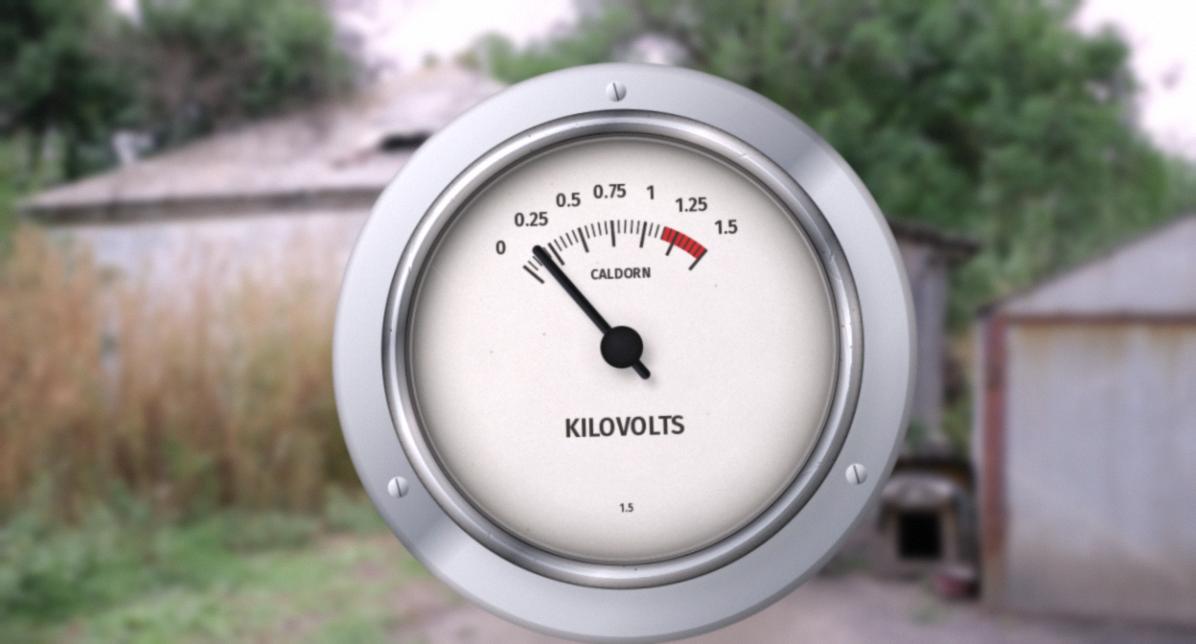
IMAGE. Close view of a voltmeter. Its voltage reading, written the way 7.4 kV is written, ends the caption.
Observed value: 0.15 kV
